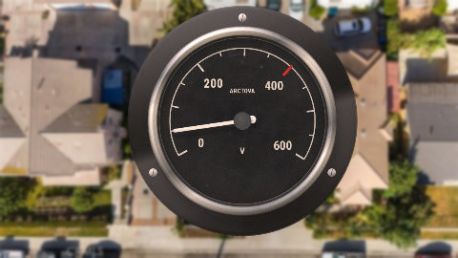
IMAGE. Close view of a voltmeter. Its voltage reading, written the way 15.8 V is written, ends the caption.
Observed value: 50 V
